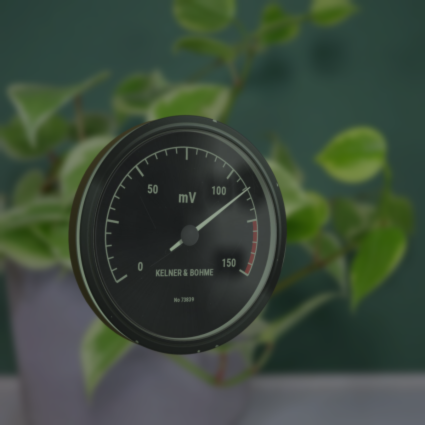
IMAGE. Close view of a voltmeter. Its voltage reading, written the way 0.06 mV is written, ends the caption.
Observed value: 110 mV
